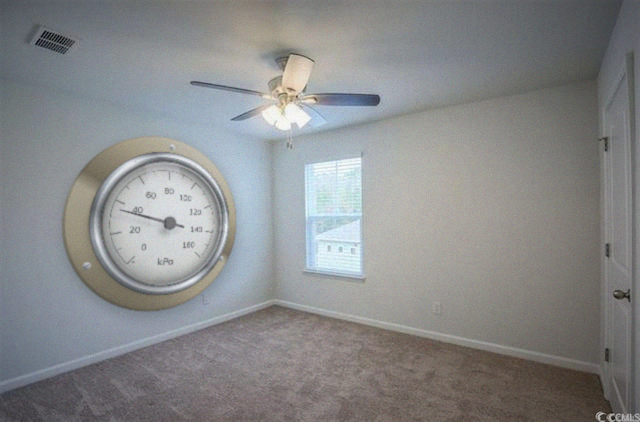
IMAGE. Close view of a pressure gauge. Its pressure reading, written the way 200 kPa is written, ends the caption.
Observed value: 35 kPa
